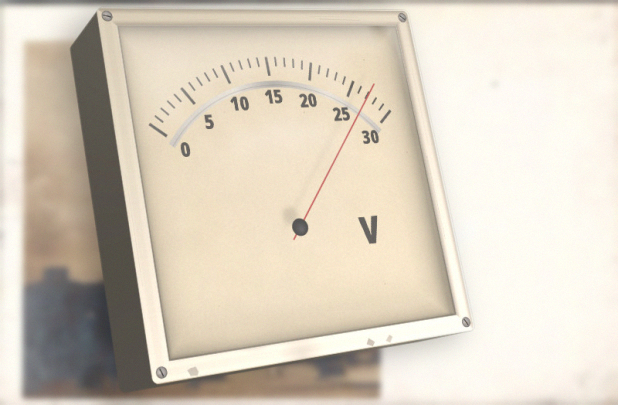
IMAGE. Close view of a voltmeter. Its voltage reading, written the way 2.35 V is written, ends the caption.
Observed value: 27 V
